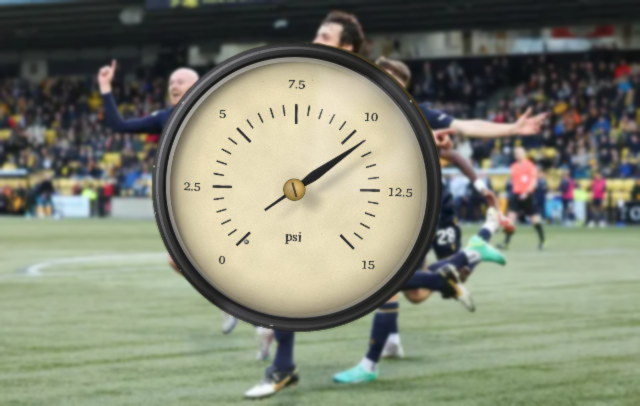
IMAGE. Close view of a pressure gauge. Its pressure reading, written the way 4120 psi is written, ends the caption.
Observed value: 10.5 psi
